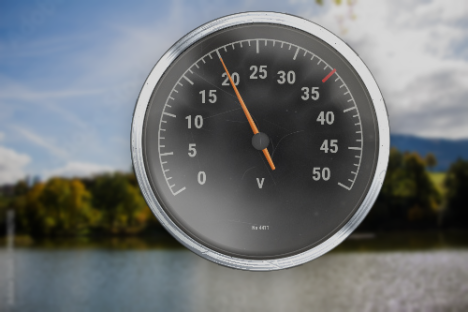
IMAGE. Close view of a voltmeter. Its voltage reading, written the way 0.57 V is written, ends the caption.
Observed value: 20 V
